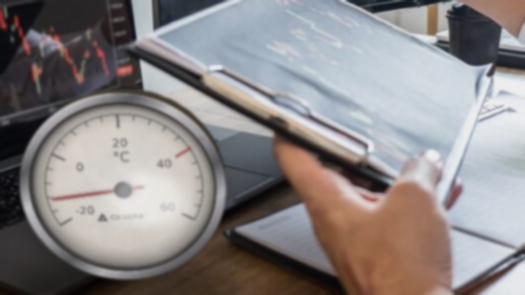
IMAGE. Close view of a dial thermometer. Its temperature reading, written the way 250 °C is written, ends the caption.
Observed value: -12 °C
